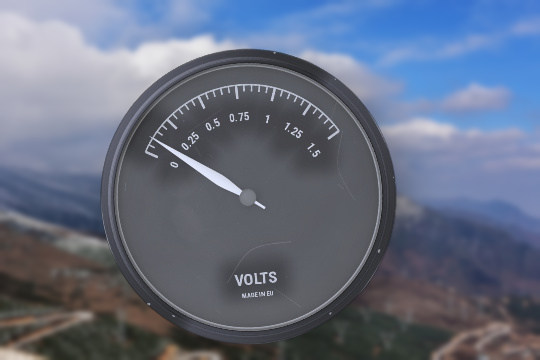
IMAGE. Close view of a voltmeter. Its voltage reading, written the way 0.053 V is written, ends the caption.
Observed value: 0.1 V
